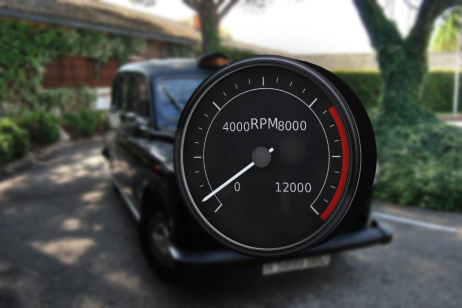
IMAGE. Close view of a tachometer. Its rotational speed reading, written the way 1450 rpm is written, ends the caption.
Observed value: 500 rpm
